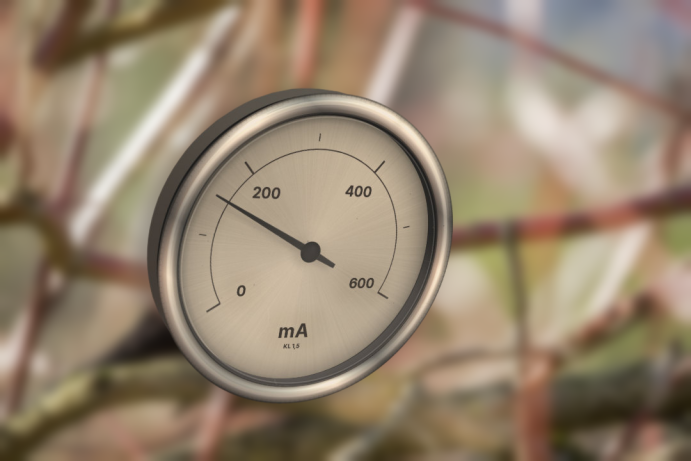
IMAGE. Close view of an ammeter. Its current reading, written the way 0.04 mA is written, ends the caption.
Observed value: 150 mA
